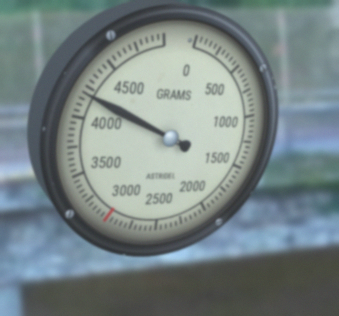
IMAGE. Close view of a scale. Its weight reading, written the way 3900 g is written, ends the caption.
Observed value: 4200 g
